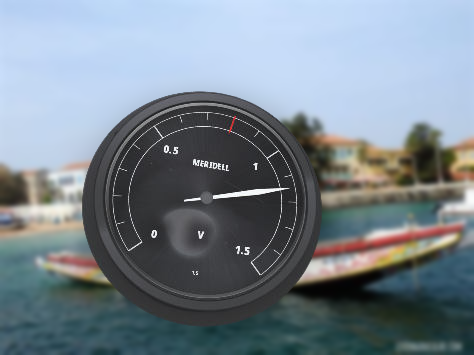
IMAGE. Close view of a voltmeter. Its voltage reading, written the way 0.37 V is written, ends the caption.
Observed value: 1.15 V
